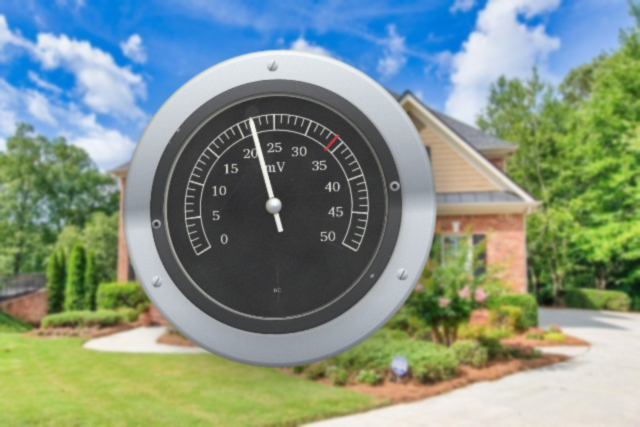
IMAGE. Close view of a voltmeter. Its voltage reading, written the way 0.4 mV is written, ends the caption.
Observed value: 22 mV
